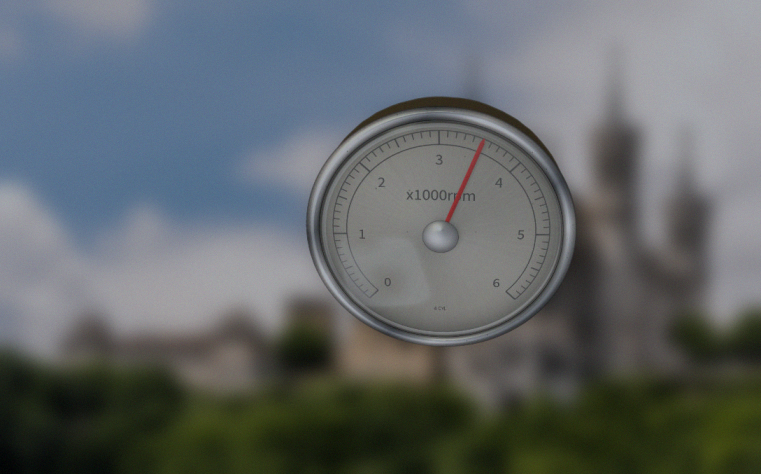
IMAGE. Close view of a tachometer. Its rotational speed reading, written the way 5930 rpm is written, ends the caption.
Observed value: 3500 rpm
